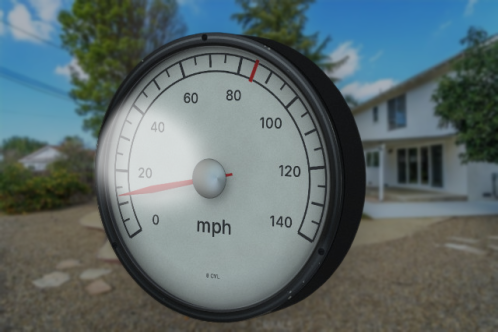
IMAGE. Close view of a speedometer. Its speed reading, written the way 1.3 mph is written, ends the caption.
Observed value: 12.5 mph
